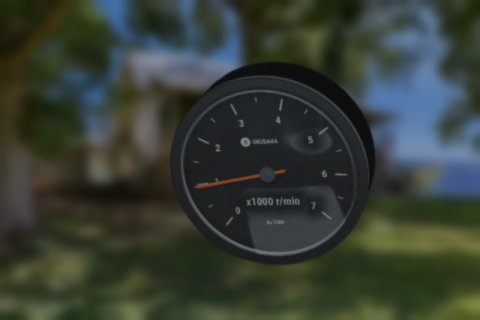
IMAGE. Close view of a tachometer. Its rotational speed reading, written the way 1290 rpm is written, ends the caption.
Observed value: 1000 rpm
